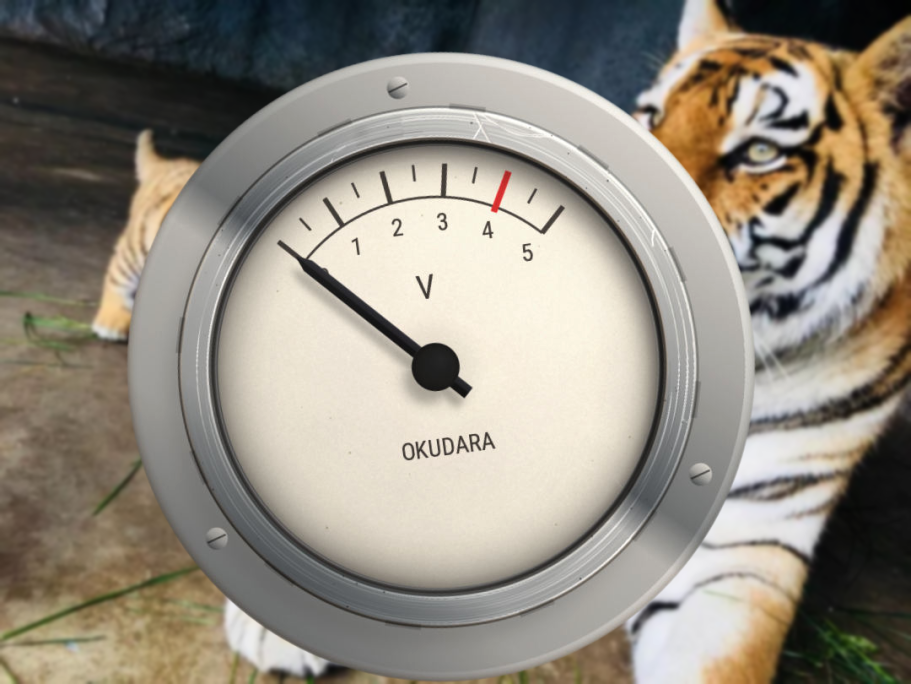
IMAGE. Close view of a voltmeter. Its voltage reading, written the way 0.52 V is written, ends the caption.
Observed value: 0 V
